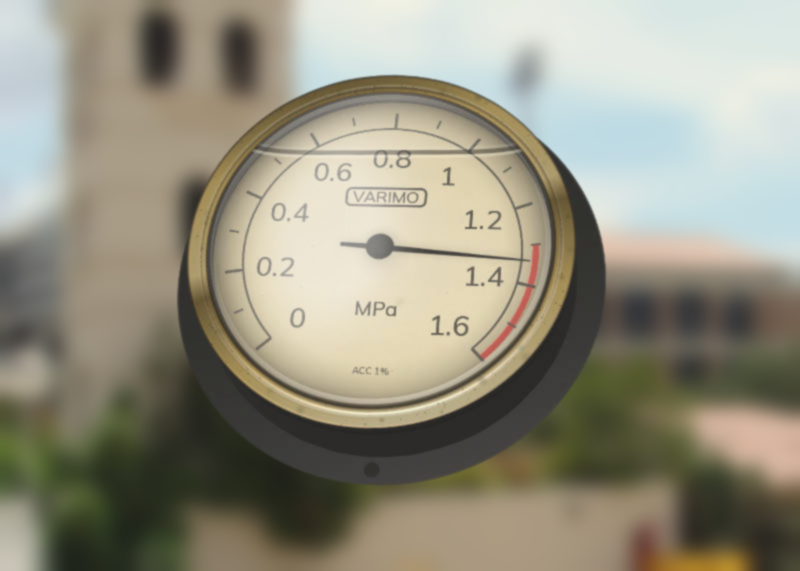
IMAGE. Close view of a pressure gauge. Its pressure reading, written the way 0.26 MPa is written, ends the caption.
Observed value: 1.35 MPa
